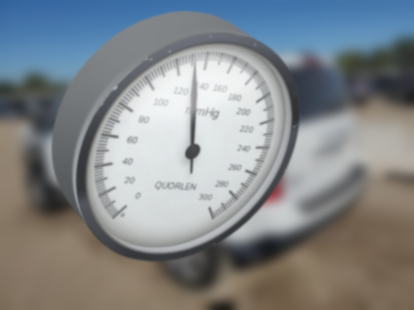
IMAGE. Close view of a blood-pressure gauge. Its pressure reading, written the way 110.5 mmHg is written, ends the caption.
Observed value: 130 mmHg
